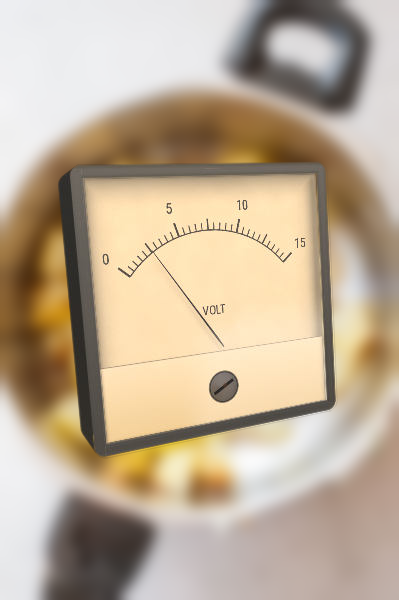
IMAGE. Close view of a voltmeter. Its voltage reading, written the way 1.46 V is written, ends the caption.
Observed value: 2.5 V
